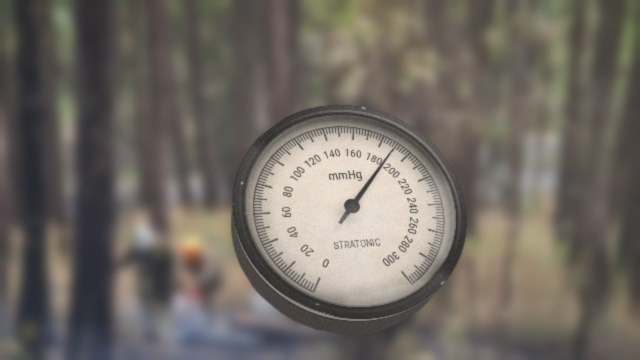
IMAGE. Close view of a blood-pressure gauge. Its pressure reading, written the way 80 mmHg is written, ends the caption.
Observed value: 190 mmHg
